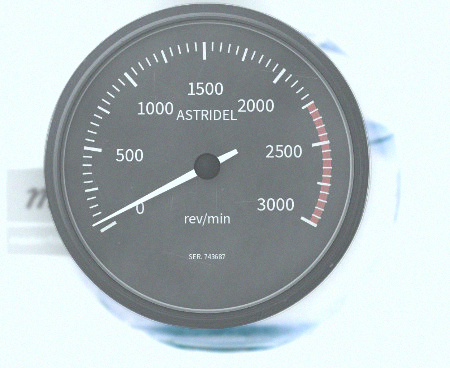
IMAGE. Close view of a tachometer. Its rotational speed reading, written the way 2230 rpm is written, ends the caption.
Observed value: 50 rpm
